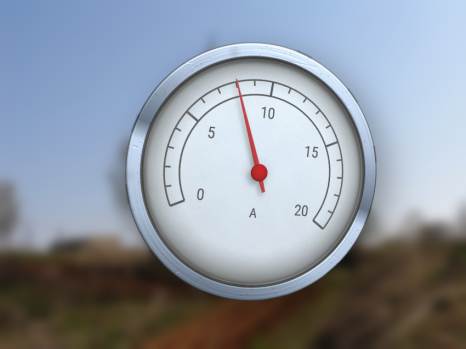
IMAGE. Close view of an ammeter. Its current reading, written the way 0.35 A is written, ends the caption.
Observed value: 8 A
